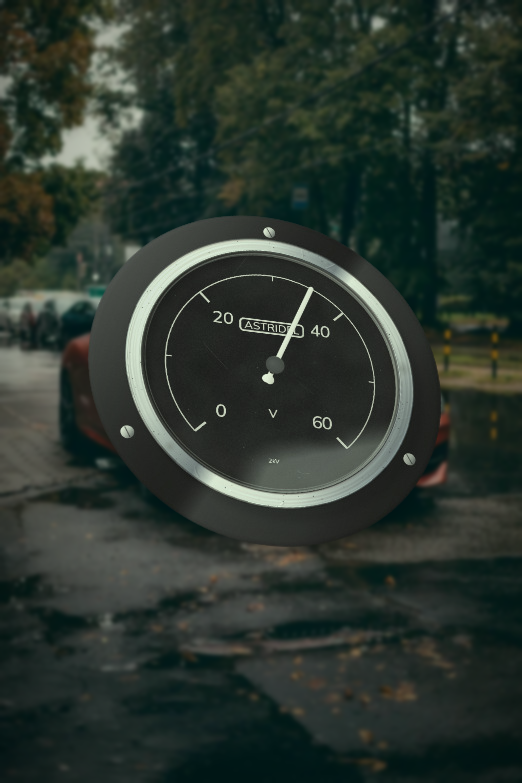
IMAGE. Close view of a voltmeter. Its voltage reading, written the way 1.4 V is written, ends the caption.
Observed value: 35 V
